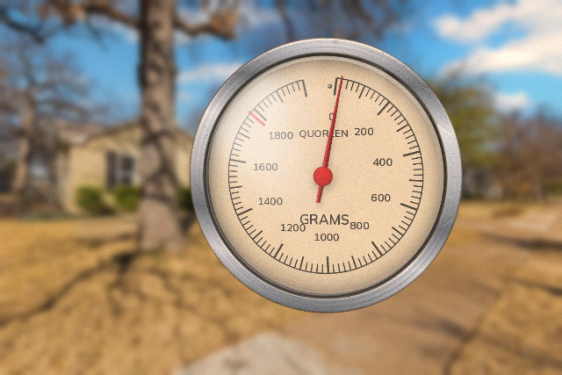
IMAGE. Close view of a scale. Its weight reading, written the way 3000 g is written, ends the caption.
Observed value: 20 g
